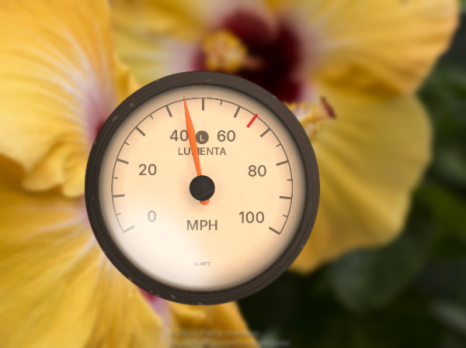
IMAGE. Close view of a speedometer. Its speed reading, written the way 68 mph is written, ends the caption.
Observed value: 45 mph
